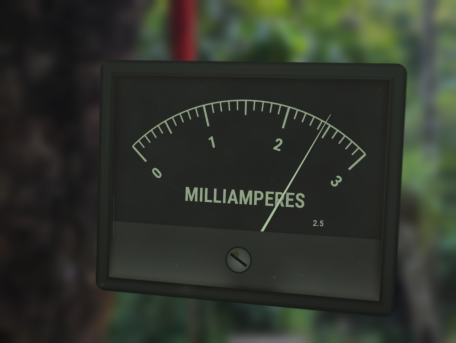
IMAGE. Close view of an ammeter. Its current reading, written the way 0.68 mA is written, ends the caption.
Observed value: 2.45 mA
